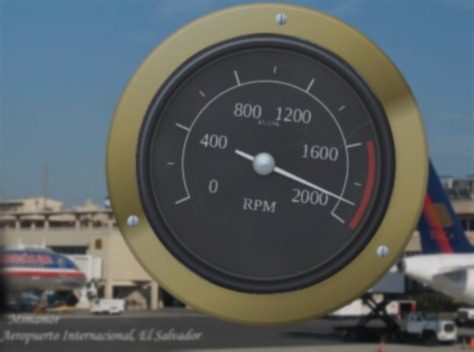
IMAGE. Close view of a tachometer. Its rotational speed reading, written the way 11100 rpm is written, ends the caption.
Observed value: 1900 rpm
